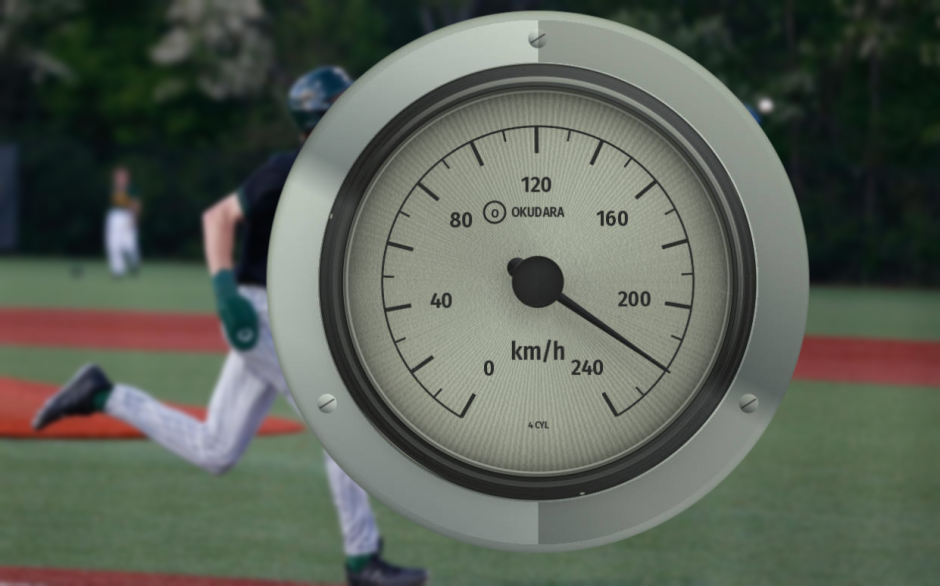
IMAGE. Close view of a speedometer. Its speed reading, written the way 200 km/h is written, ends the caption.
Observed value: 220 km/h
